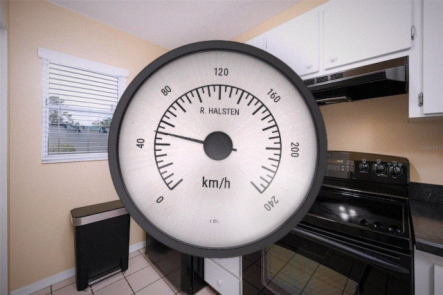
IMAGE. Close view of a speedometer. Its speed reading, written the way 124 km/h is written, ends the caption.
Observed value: 50 km/h
